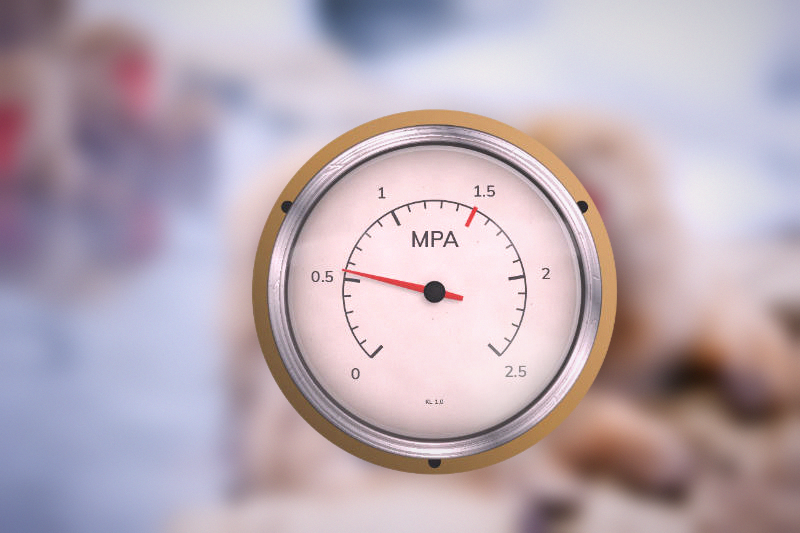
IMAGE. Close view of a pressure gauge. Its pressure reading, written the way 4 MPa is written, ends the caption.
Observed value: 0.55 MPa
